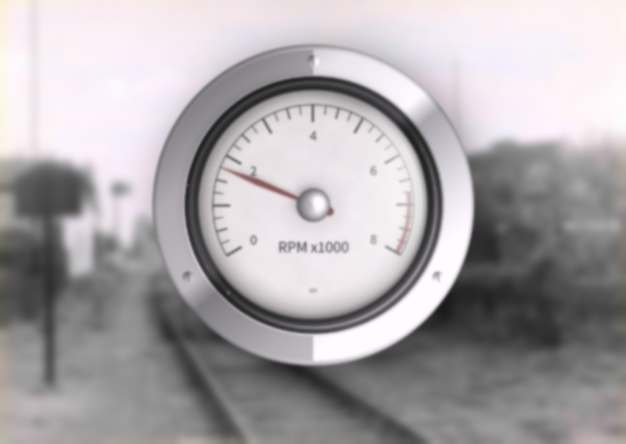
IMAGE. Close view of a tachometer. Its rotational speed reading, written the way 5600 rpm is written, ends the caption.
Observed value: 1750 rpm
